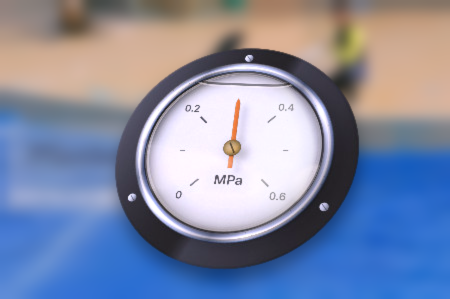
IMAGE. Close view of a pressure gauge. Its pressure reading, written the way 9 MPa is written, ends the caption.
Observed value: 0.3 MPa
